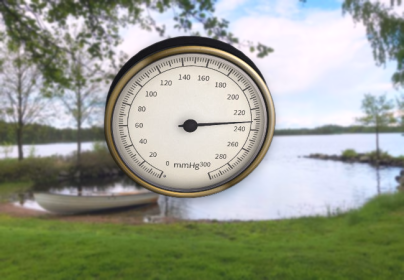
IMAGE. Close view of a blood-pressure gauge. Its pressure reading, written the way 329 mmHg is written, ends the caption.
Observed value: 230 mmHg
